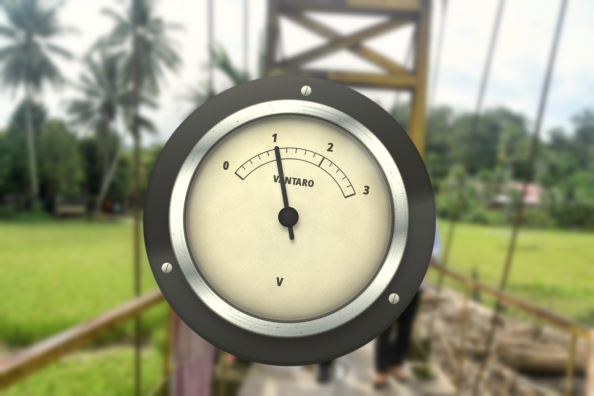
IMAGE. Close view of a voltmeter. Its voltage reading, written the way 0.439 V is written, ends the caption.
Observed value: 1 V
